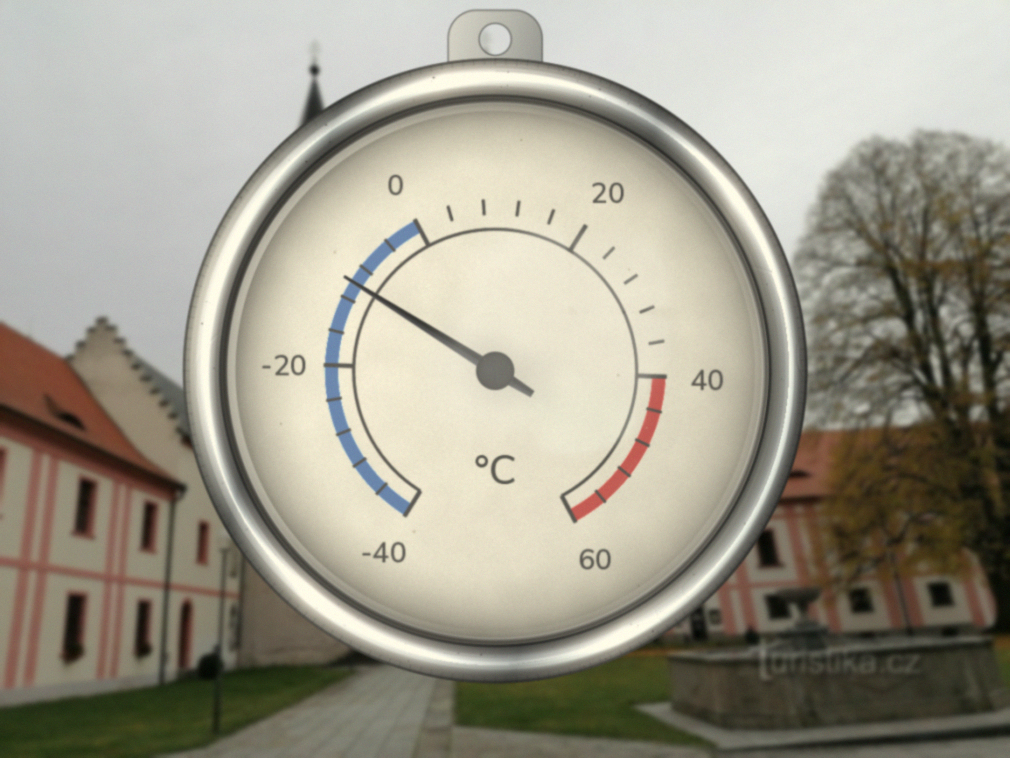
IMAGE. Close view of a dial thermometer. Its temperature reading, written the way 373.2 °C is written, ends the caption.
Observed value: -10 °C
